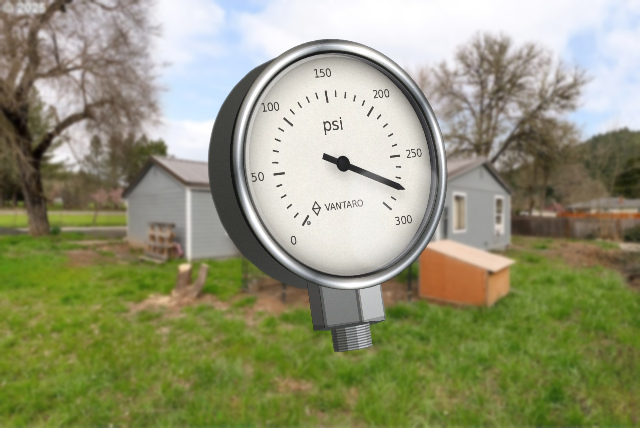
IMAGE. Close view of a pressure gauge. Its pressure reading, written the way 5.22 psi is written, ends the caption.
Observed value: 280 psi
